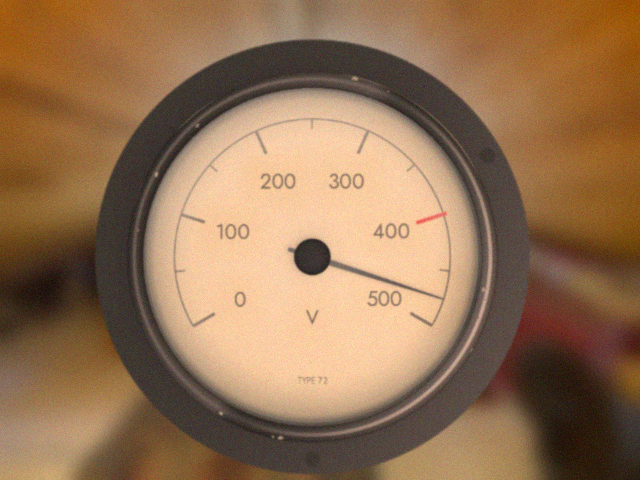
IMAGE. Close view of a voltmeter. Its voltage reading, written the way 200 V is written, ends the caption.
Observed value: 475 V
